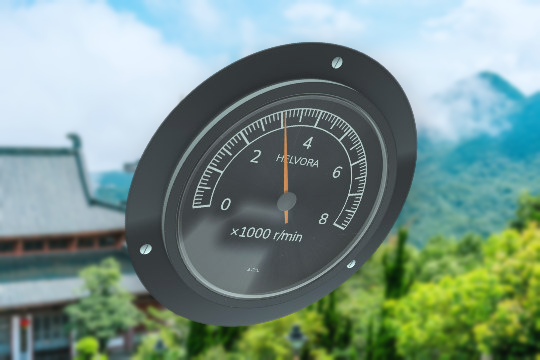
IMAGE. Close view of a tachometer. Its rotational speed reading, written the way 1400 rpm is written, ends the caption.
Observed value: 3000 rpm
